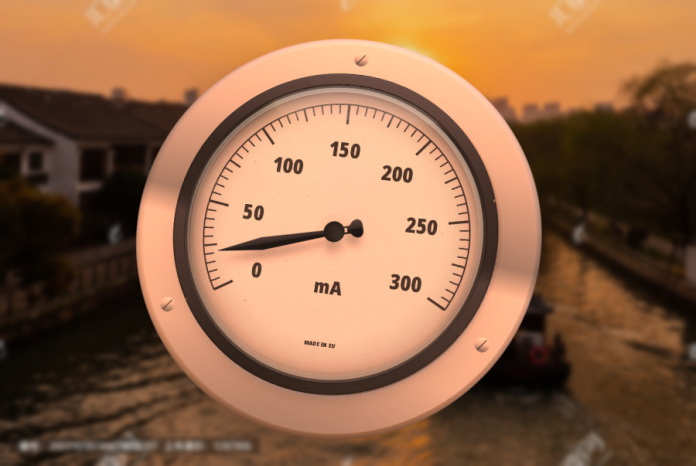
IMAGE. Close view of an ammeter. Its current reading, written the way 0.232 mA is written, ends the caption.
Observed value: 20 mA
